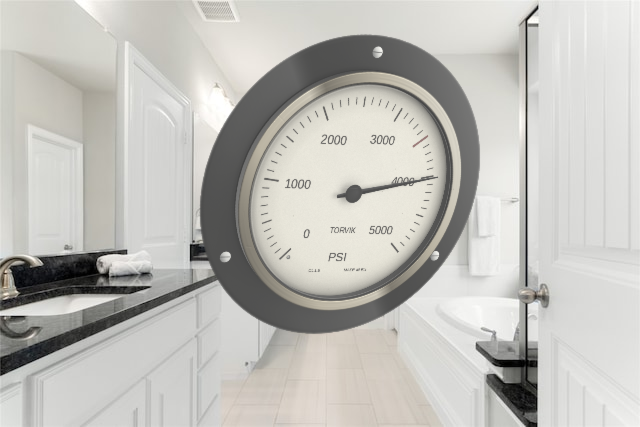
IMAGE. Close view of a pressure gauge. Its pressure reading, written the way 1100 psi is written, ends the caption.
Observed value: 4000 psi
